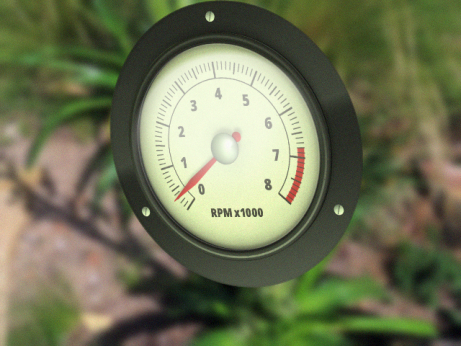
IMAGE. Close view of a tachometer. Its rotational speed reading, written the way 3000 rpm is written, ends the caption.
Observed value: 300 rpm
